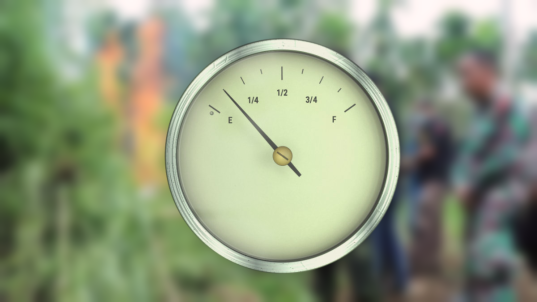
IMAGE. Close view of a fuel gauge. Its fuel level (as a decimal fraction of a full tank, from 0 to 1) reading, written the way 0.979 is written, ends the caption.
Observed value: 0.125
